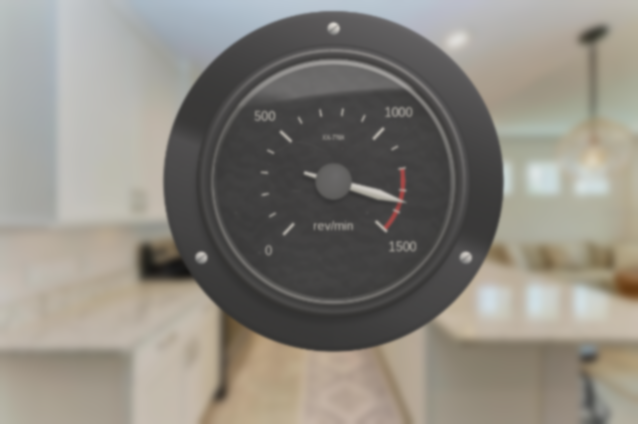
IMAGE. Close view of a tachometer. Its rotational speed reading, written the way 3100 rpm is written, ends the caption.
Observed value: 1350 rpm
